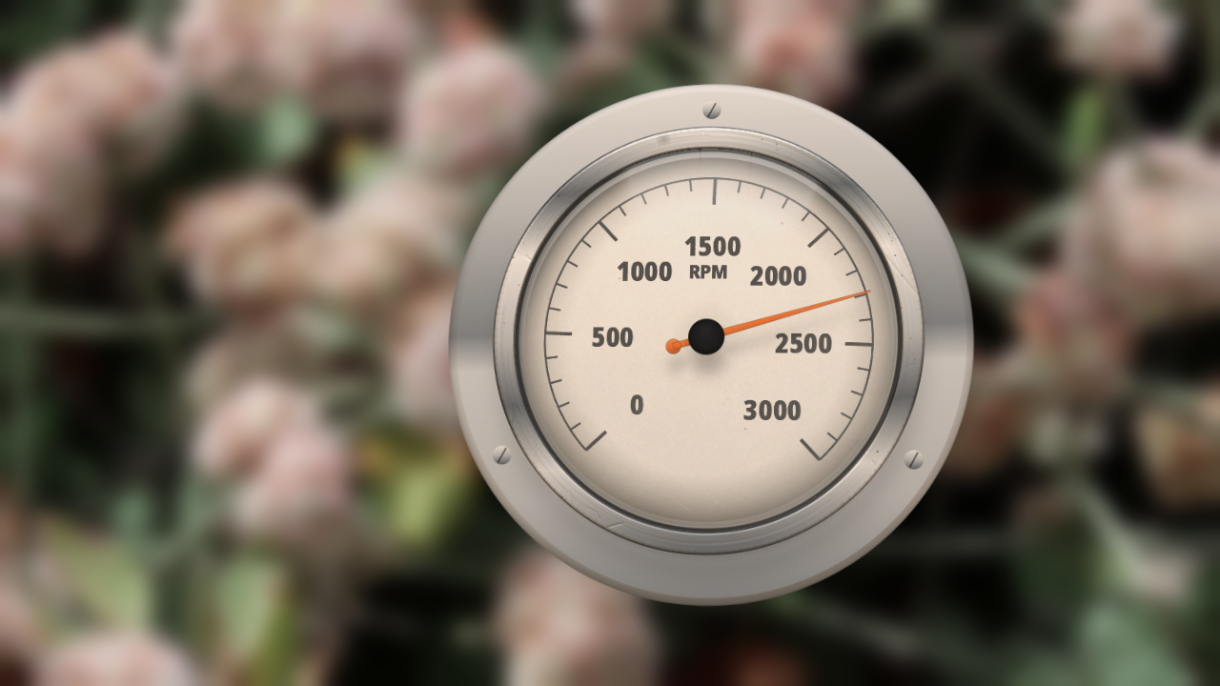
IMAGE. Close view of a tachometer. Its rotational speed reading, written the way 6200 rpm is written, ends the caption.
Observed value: 2300 rpm
